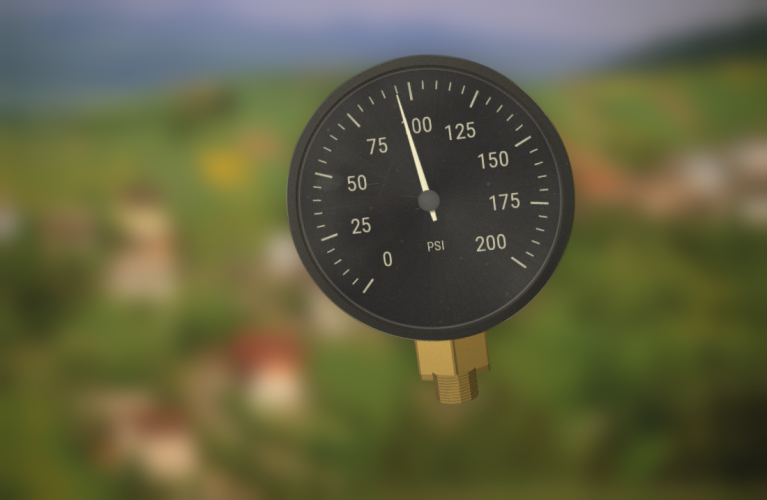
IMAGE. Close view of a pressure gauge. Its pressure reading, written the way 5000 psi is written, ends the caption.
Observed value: 95 psi
